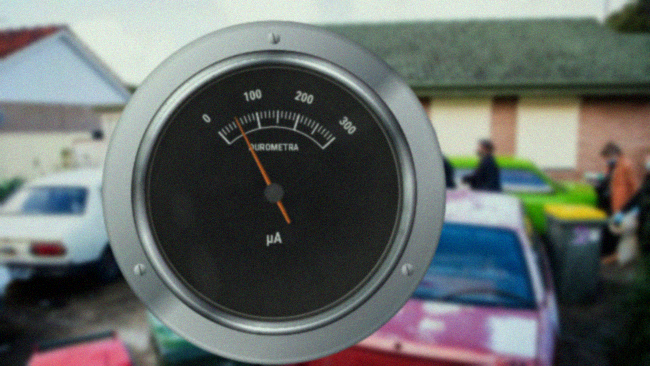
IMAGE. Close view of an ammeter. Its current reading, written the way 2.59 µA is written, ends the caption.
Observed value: 50 µA
